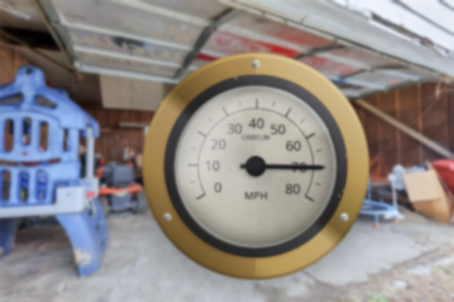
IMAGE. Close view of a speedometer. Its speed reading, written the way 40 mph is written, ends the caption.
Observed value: 70 mph
